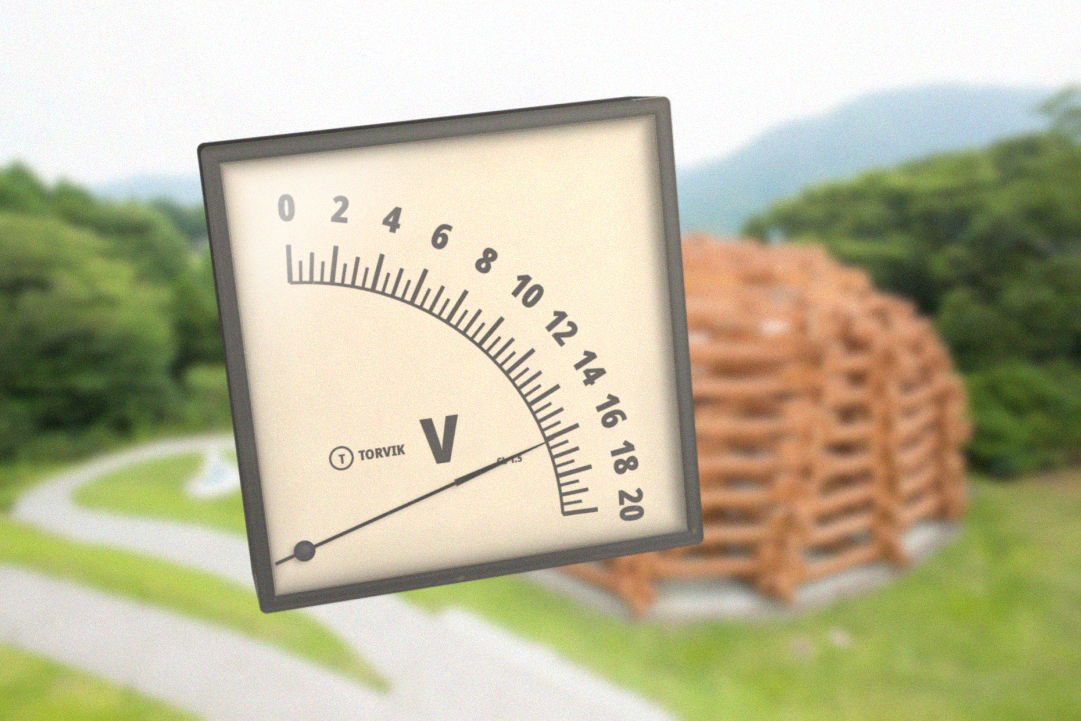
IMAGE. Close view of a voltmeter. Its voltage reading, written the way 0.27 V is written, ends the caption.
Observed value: 16 V
